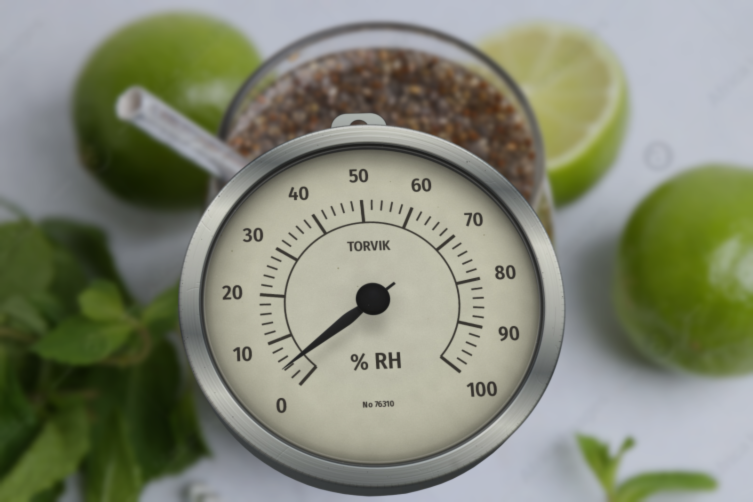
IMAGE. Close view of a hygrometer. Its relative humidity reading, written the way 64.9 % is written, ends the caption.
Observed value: 4 %
